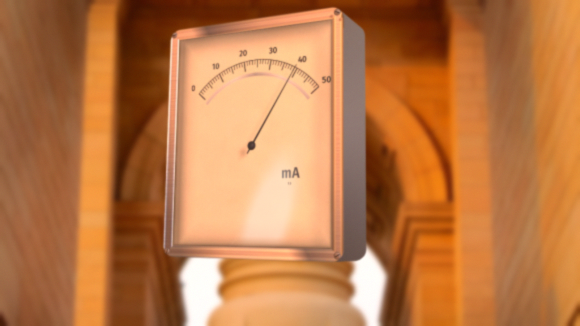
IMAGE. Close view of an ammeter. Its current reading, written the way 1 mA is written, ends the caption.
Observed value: 40 mA
